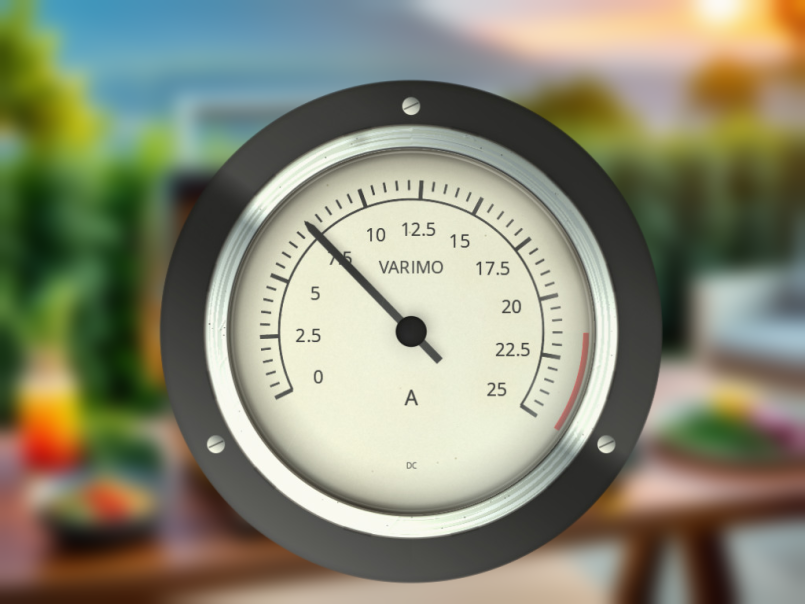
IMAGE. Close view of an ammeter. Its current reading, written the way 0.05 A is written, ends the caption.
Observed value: 7.5 A
